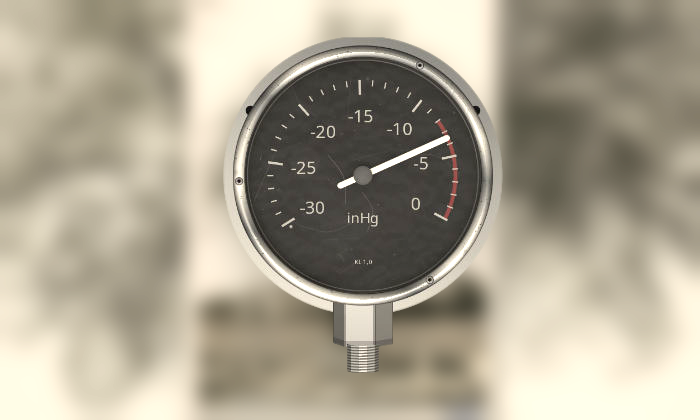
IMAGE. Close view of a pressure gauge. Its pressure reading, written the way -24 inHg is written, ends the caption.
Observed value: -6.5 inHg
